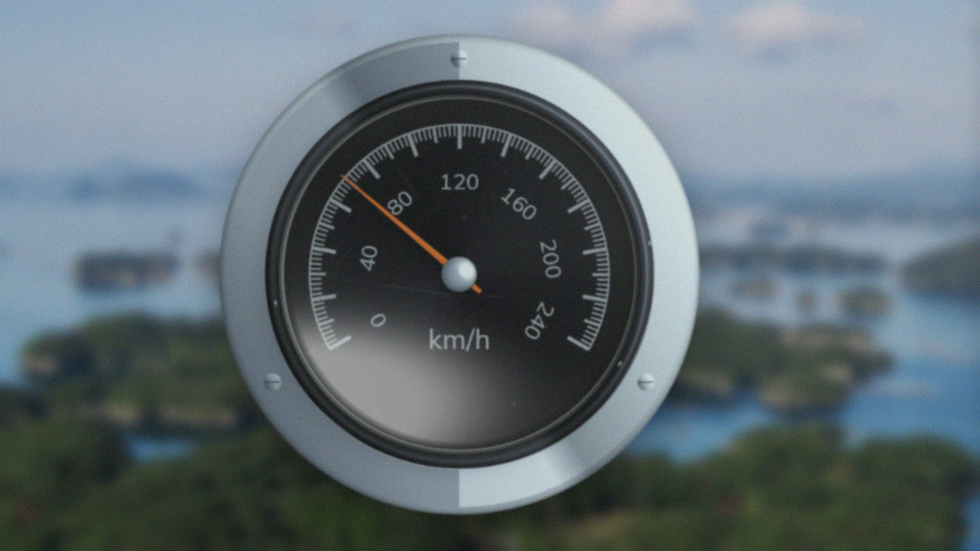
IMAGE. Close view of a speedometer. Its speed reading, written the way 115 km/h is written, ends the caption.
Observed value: 70 km/h
